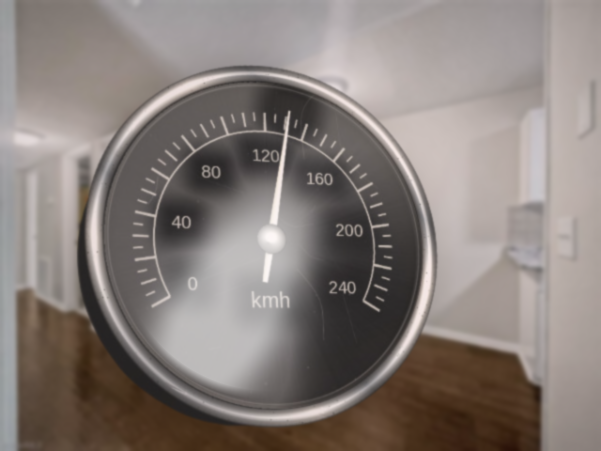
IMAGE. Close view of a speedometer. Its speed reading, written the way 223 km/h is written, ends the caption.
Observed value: 130 km/h
